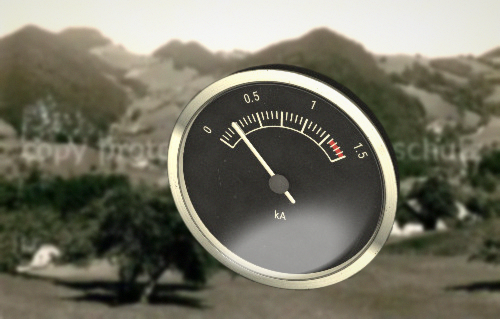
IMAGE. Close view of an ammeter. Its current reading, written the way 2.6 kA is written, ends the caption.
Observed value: 0.25 kA
